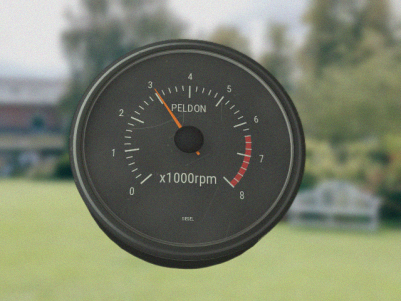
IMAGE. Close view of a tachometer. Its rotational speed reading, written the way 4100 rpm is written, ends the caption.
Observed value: 3000 rpm
